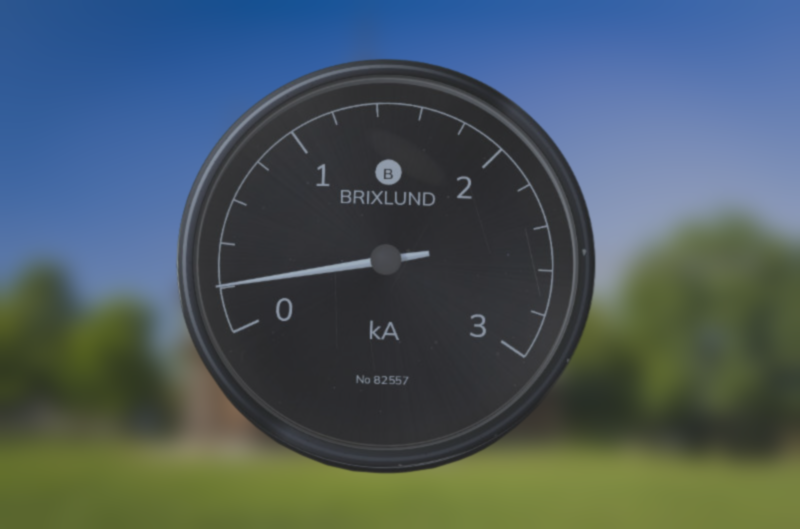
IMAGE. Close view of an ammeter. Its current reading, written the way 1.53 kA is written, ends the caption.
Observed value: 0.2 kA
